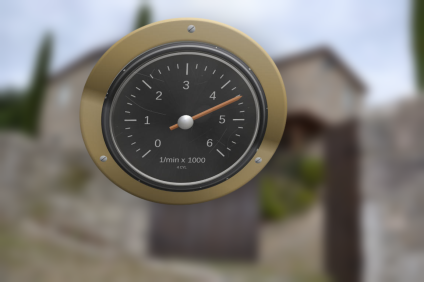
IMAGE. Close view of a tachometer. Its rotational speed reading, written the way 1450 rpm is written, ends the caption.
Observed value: 4400 rpm
